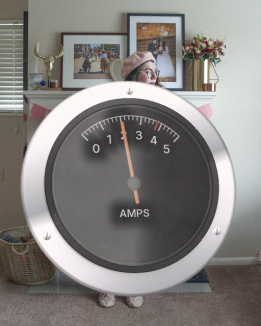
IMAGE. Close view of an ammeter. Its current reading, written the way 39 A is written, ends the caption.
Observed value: 2 A
